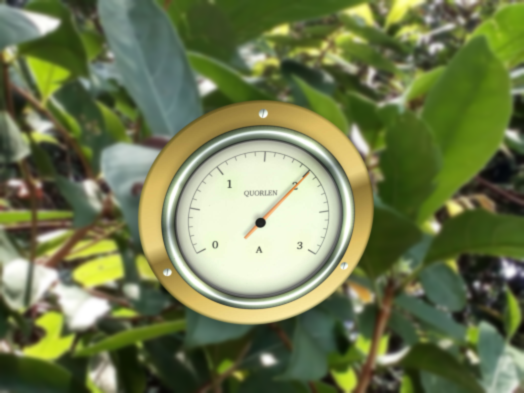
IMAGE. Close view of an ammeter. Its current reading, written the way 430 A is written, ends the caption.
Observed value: 2 A
